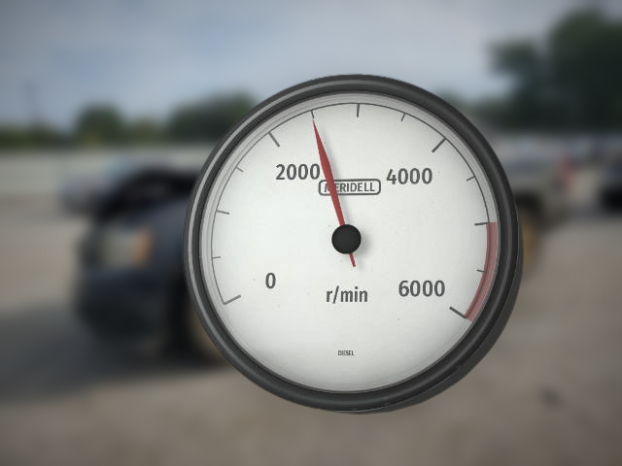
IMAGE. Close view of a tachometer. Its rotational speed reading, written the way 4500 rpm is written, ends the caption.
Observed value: 2500 rpm
